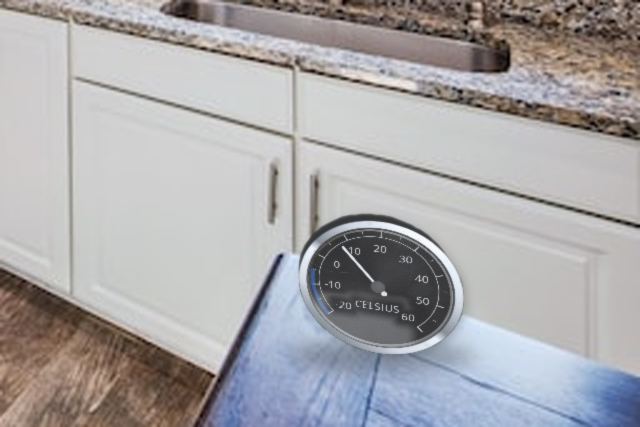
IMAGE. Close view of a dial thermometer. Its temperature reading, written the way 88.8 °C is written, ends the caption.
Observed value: 7.5 °C
